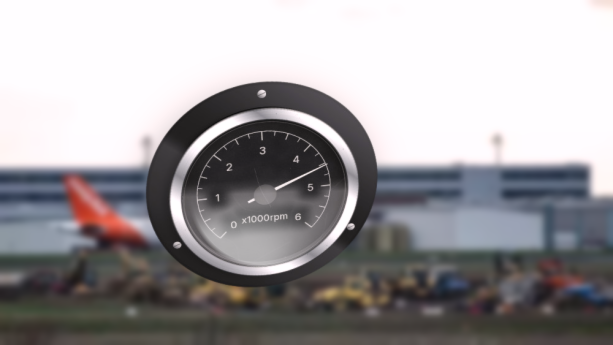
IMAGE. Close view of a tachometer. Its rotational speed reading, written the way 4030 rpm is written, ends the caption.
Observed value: 4500 rpm
